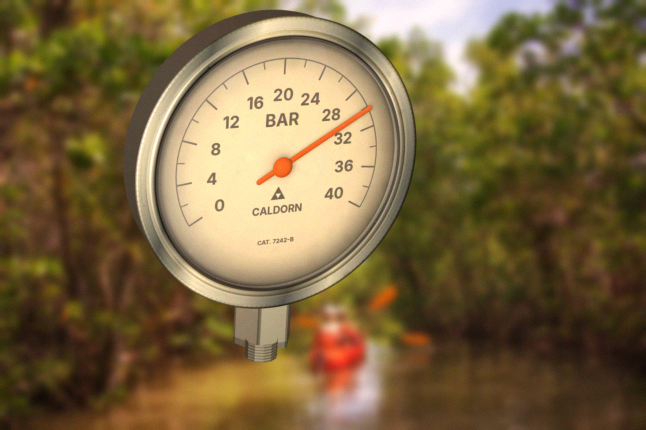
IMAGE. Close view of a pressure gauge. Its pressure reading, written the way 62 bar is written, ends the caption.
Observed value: 30 bar
